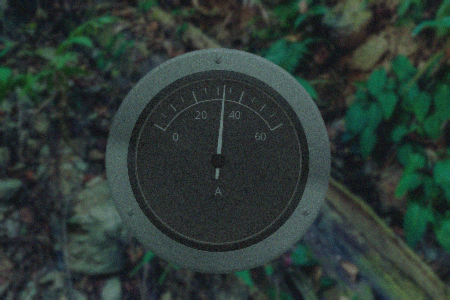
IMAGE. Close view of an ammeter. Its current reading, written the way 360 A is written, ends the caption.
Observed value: 32.5 A
